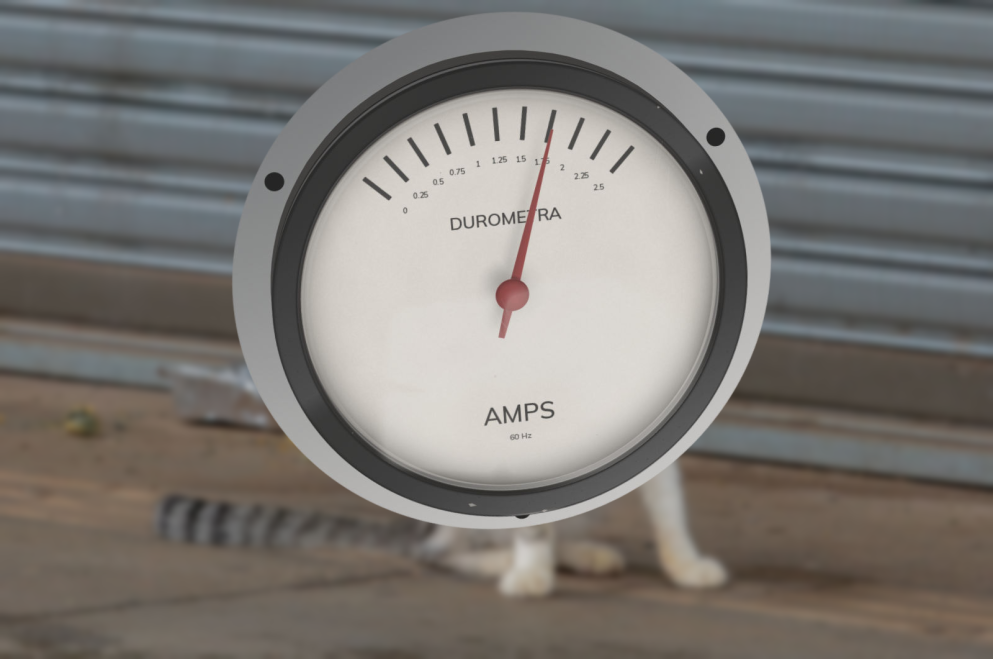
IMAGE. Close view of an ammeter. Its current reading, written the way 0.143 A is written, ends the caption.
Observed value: 1.75 A
